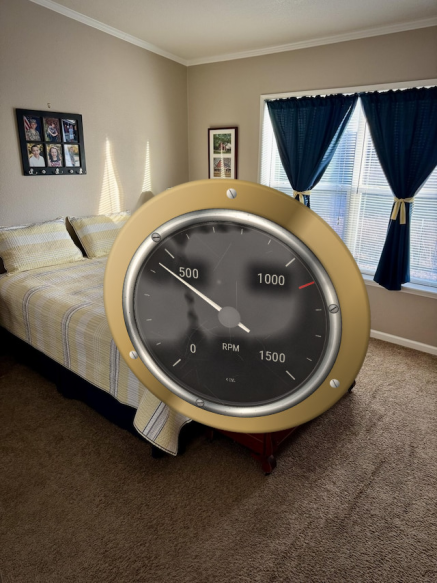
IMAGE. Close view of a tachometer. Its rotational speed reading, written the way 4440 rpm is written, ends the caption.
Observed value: 450 rpm
